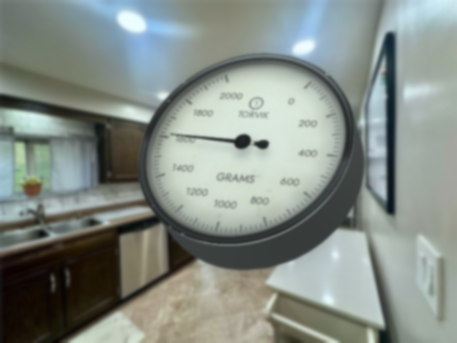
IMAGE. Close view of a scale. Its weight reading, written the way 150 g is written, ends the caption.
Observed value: 1600 g
